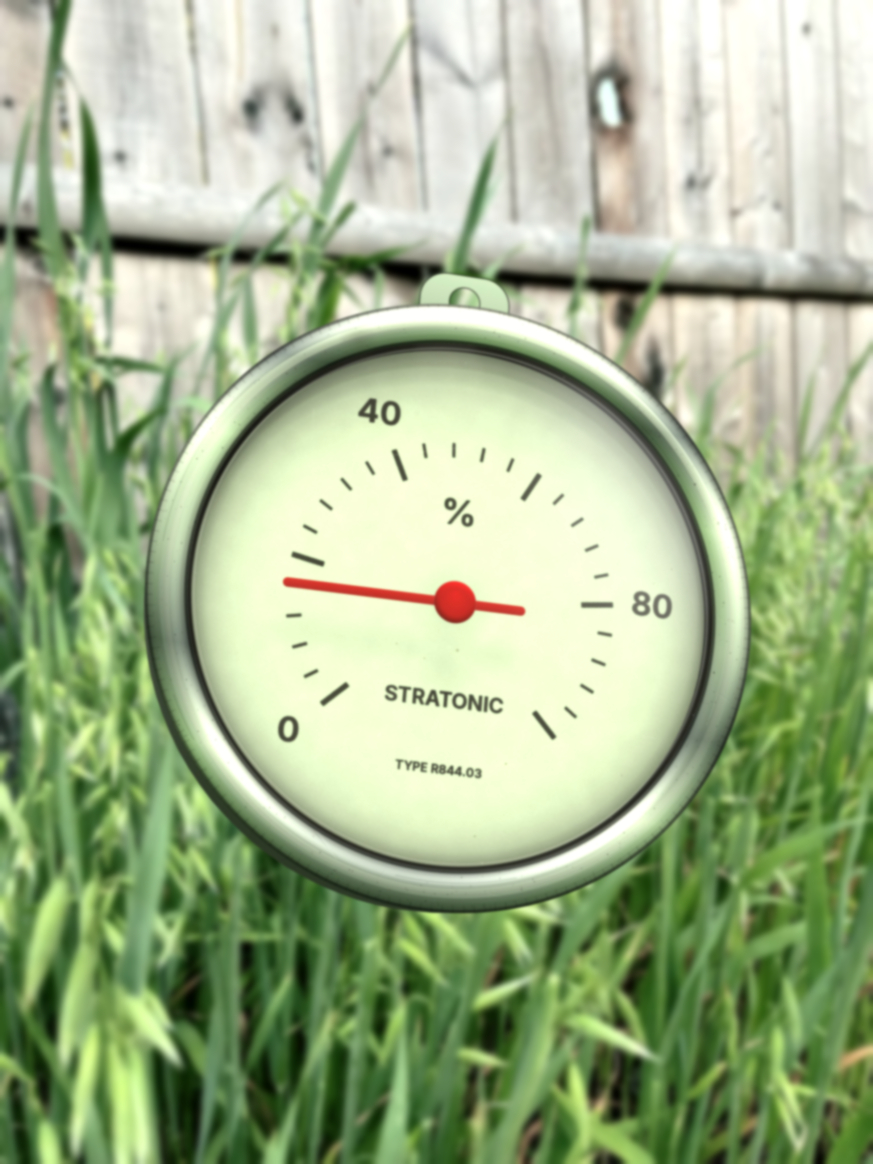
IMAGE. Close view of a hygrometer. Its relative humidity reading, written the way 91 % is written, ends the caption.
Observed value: 16 %
